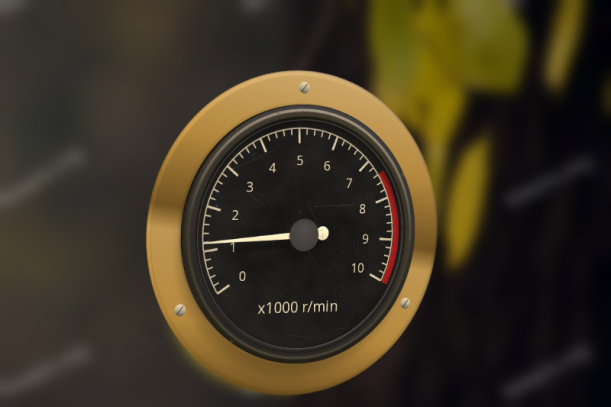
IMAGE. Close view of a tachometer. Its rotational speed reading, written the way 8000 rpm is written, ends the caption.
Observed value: 1200 rpm
